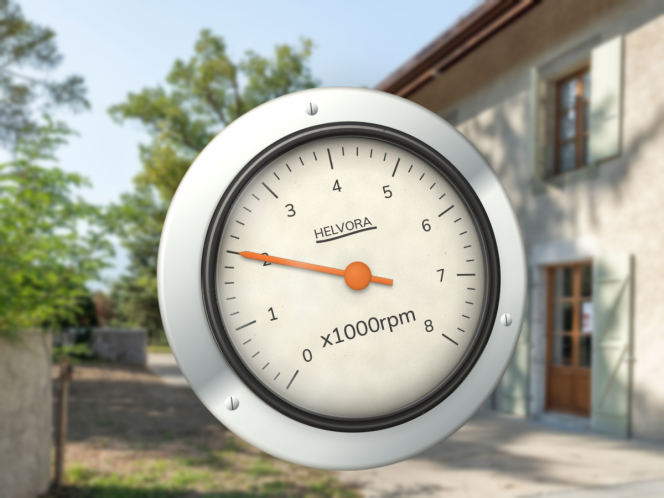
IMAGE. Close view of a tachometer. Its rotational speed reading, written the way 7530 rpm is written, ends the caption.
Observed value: 2000 rpm
